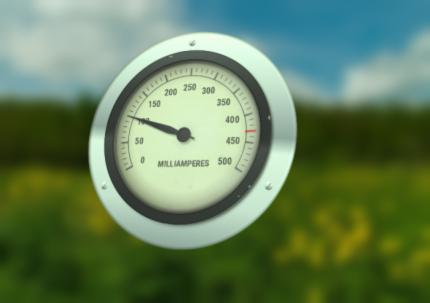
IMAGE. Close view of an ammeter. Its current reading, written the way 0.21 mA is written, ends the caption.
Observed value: 100 mA
